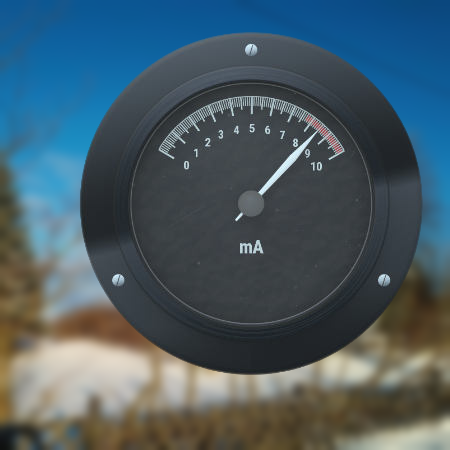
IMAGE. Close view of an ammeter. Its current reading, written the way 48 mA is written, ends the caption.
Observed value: 8.5 mA
